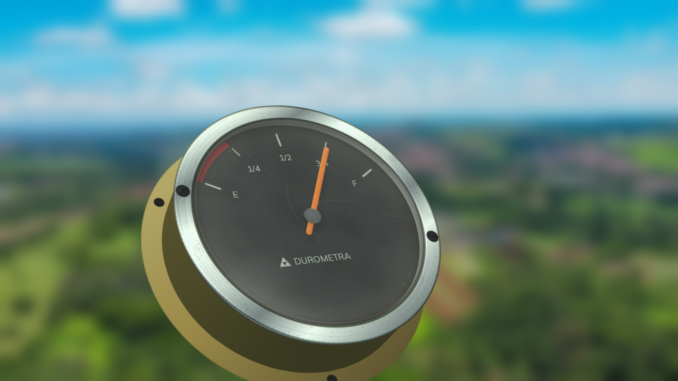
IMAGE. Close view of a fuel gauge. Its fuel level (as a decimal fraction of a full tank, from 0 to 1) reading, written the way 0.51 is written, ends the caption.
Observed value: 0.75
